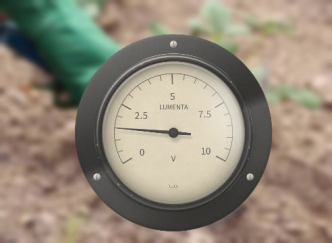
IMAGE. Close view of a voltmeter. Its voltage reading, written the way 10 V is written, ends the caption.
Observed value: 1.5 V
